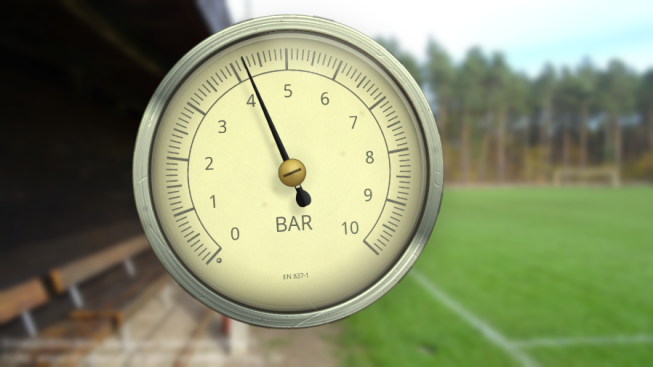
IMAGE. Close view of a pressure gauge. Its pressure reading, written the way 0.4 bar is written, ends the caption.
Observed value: 4.2 bar
